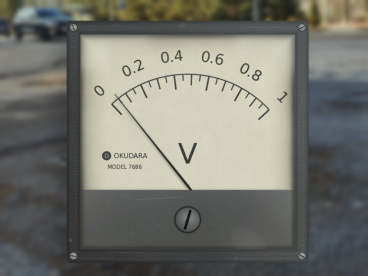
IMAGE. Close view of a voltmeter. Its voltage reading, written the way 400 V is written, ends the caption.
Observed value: 0.05 V
